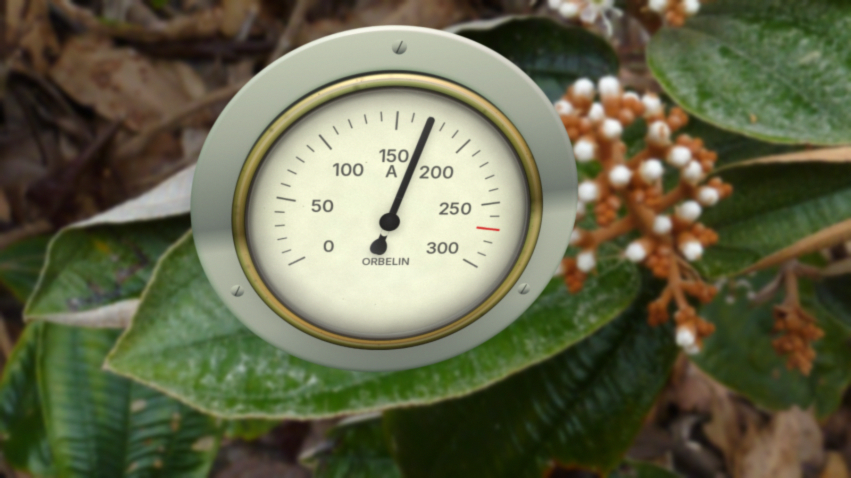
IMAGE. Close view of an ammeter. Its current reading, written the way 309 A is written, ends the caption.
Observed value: 170 A
